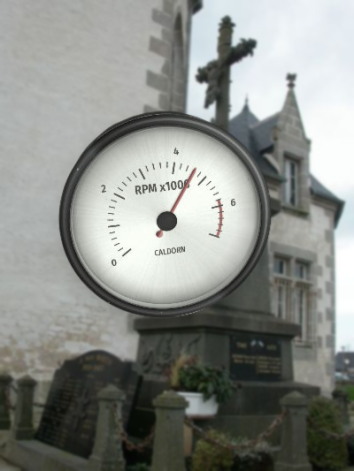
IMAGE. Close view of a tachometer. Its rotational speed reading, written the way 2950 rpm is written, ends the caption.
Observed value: 4600 rpm
